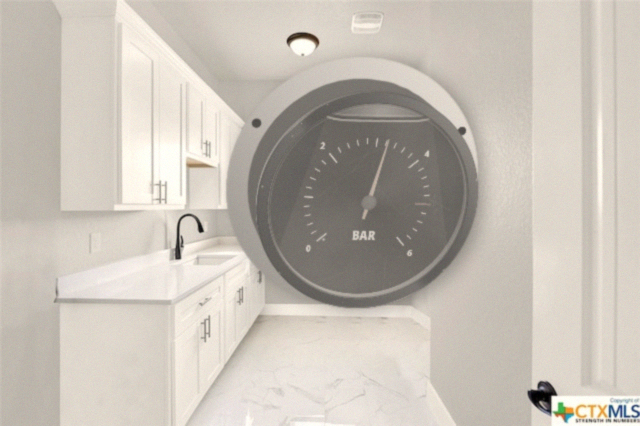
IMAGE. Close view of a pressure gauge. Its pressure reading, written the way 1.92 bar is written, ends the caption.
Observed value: 3.2 bar
